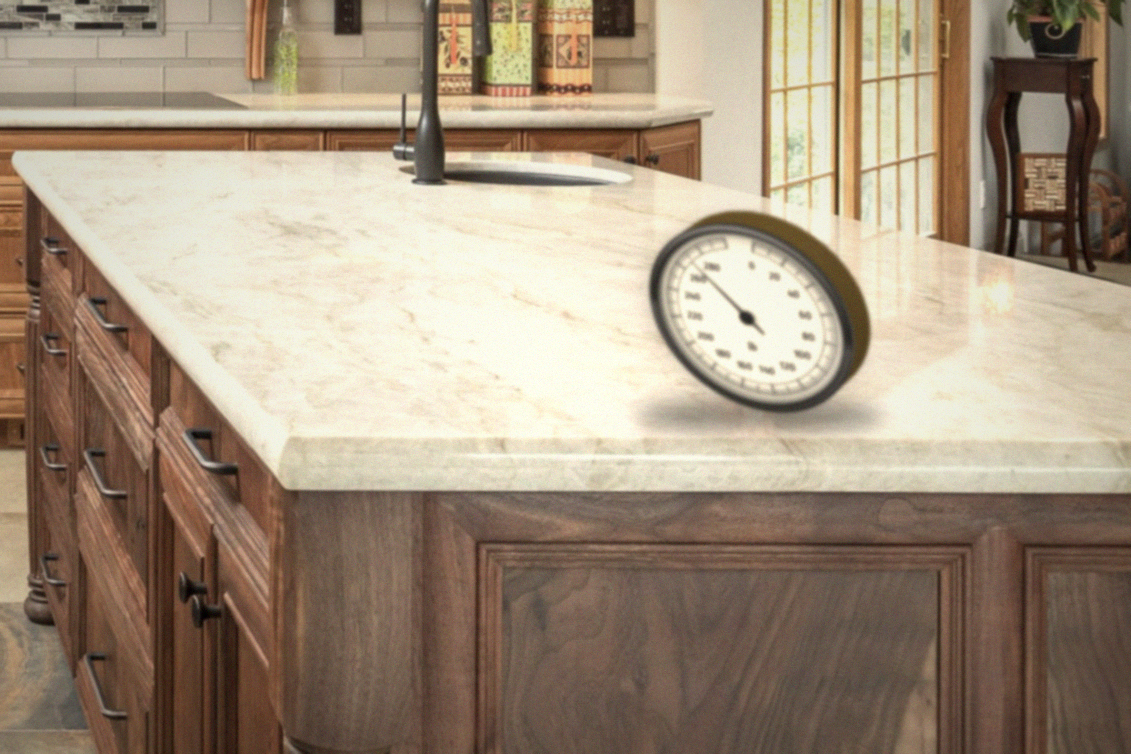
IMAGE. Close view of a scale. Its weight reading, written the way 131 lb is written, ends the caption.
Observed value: 270 lb
